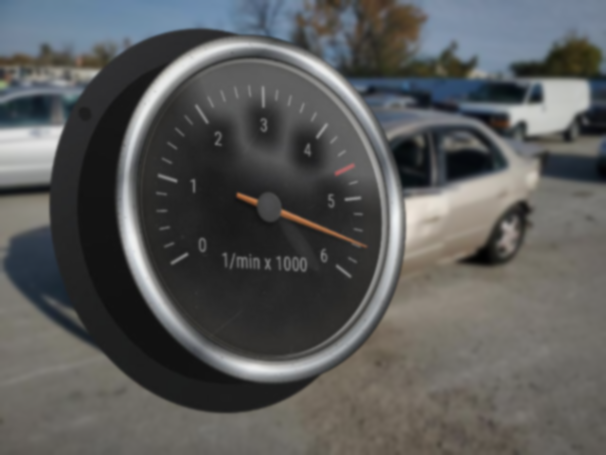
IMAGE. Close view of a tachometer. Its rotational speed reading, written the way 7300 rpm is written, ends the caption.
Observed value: 5600 rpm
